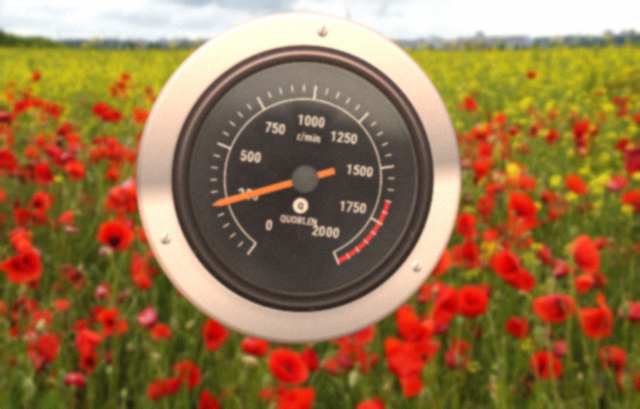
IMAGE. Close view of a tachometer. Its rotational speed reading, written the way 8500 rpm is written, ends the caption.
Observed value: 250 rpm
